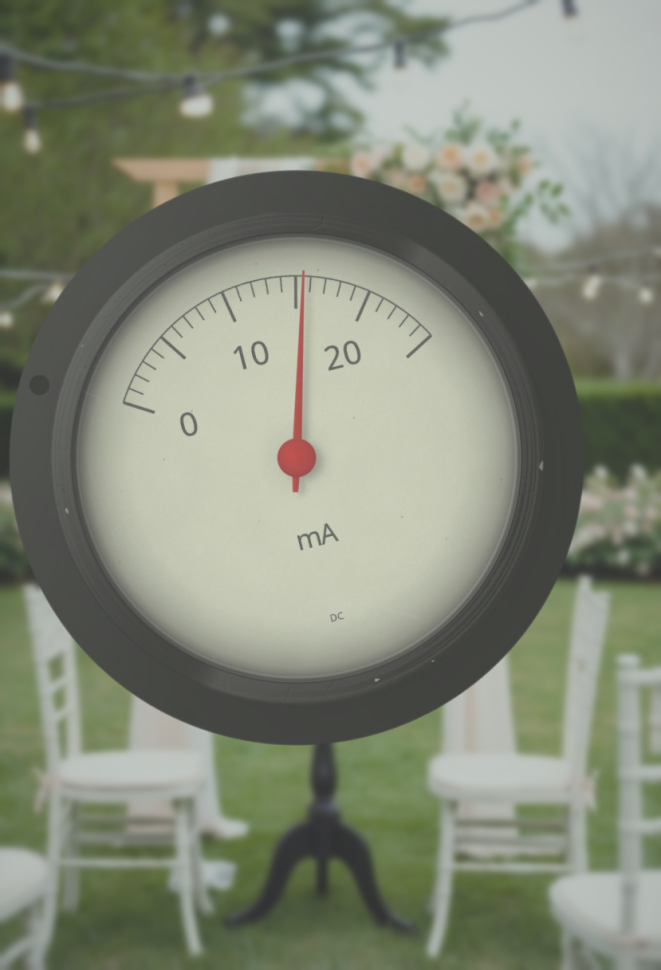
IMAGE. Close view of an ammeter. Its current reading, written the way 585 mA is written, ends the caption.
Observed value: 15.5 mA
